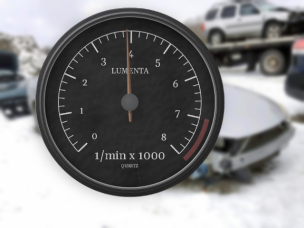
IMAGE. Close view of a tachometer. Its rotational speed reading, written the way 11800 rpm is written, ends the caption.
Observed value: 3900 rpm
